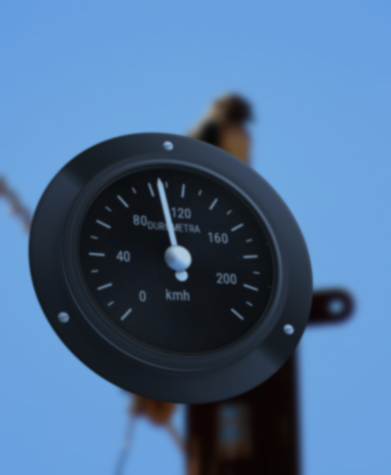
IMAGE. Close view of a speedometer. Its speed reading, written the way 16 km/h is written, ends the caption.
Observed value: 105 km/h
